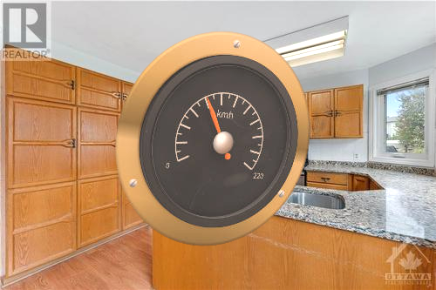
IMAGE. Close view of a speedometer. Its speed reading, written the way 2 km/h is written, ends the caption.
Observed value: 80 km/h
